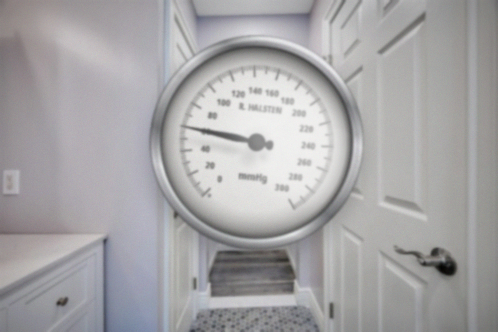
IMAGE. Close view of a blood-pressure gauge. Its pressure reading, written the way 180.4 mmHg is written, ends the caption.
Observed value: 60 mmHg
